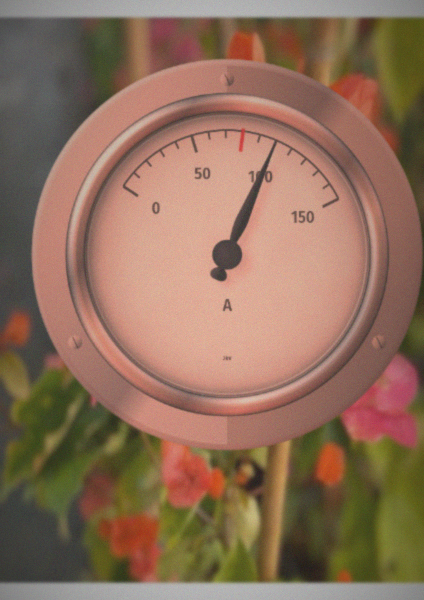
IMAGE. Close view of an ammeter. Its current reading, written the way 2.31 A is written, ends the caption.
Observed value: 100 A
